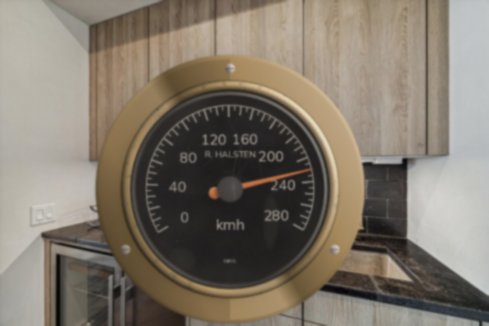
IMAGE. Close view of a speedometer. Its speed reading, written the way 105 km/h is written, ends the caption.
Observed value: 230 km/h
